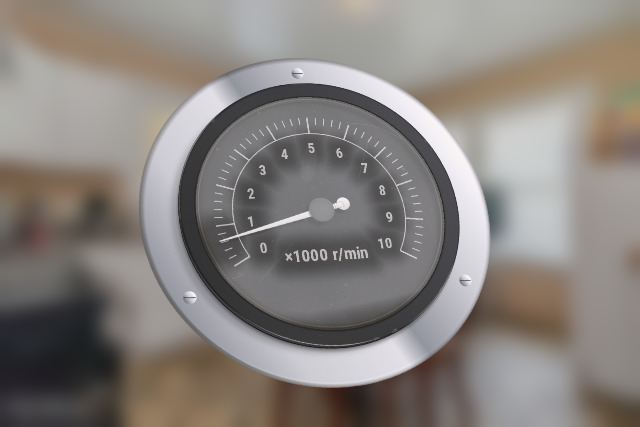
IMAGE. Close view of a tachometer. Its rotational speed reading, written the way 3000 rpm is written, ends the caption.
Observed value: 600 rpm
